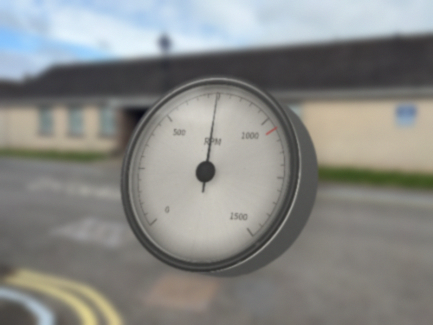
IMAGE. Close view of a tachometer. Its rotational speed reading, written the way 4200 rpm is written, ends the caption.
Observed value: 750 rpm
